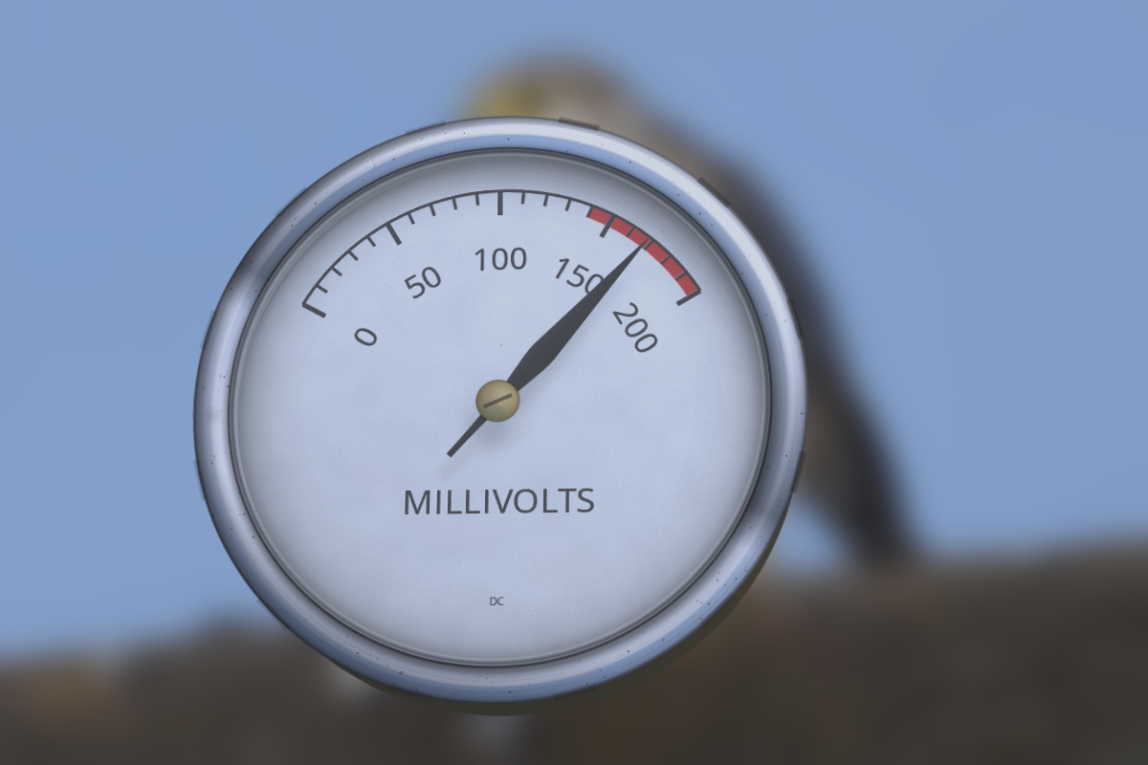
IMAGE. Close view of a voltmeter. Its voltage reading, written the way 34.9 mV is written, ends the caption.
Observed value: 170 mV
